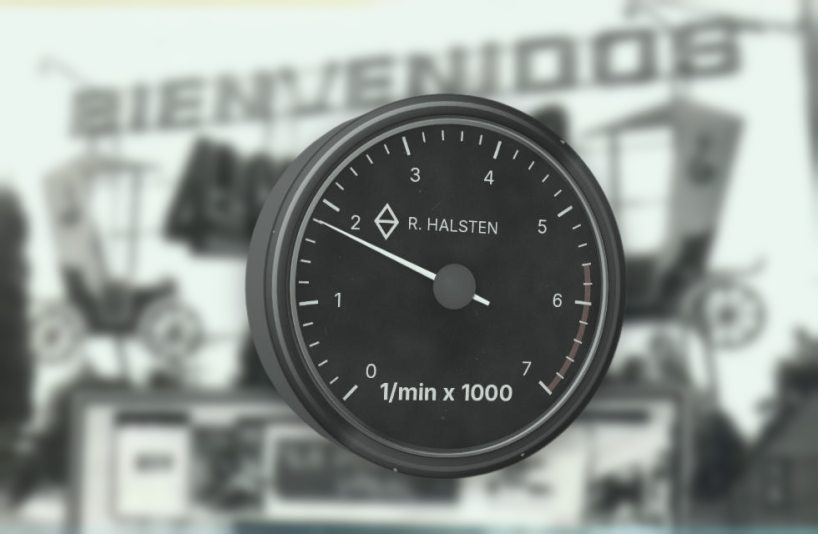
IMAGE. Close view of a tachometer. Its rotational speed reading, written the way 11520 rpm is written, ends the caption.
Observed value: 1800 rpm
